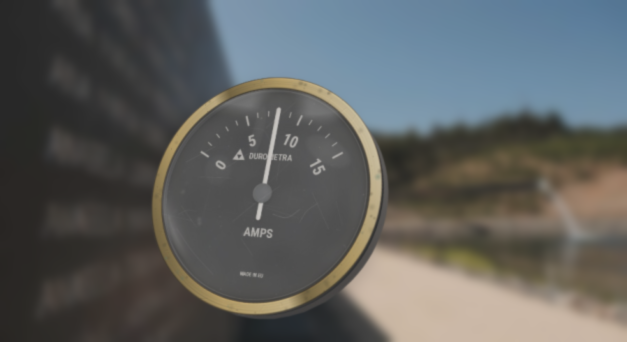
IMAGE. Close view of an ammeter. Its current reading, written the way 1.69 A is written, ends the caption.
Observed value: 8 A
